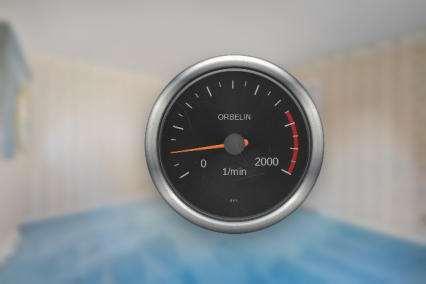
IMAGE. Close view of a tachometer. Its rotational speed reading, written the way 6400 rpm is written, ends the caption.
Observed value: 200 rpm
